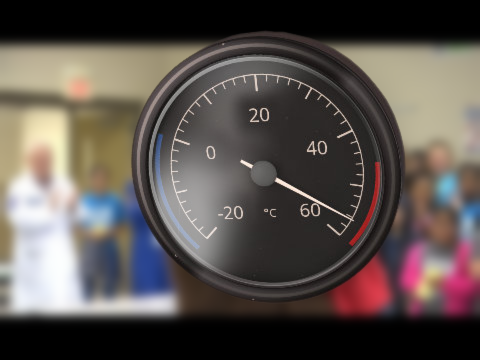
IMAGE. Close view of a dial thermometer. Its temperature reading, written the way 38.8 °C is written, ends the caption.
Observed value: 56 °C
